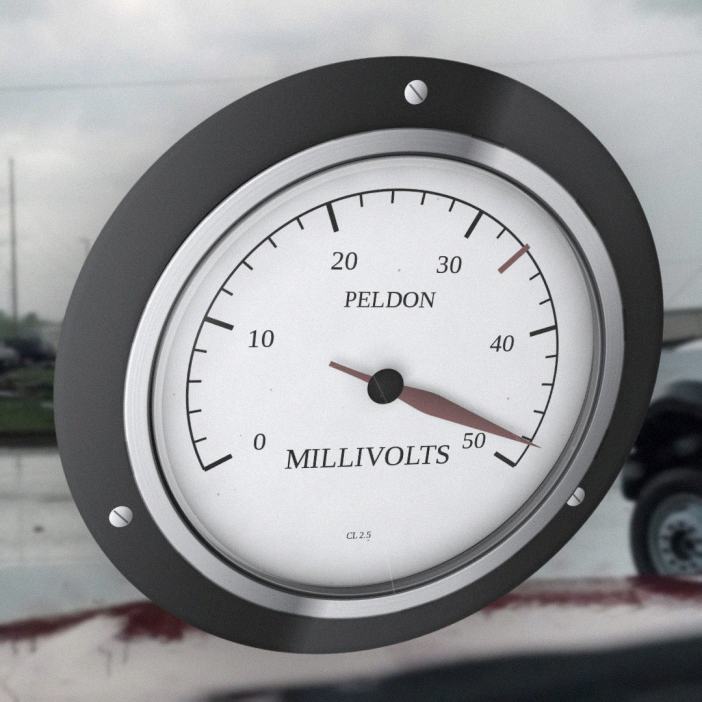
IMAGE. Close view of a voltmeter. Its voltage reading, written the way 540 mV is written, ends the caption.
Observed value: 48 mV
